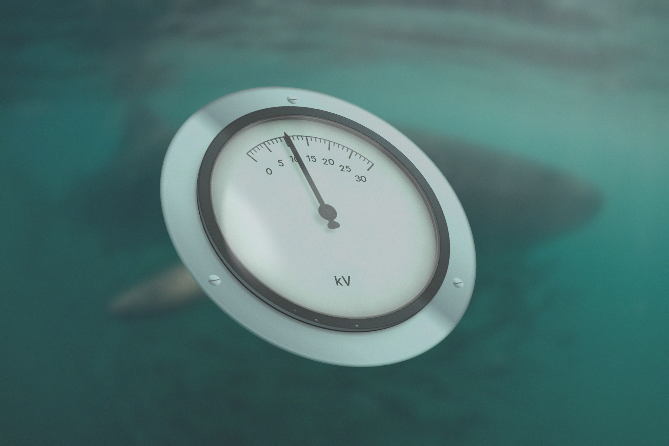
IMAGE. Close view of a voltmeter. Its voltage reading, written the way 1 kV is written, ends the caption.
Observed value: 10 kV
